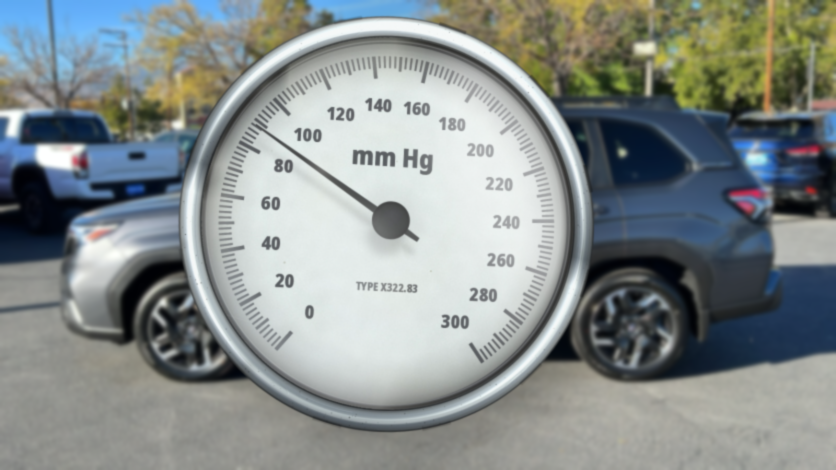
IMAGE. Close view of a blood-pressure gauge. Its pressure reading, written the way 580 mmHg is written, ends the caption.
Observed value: 88 mmHg
